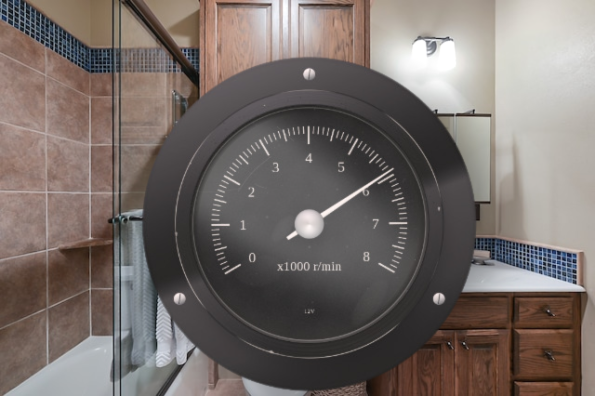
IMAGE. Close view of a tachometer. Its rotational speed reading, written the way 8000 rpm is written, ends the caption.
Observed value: 5900 rpm
